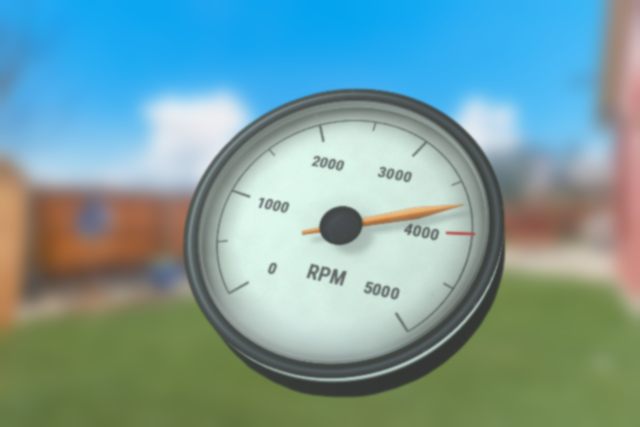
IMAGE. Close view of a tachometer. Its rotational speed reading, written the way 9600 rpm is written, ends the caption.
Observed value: 3750 rpm
